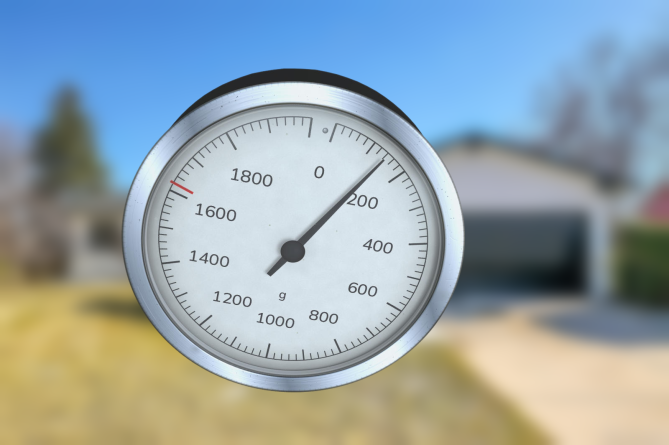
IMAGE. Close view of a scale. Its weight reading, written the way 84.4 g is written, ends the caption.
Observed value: 140 g
